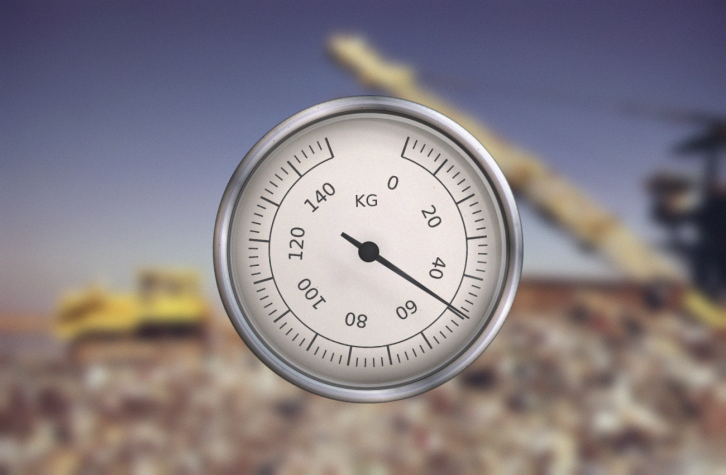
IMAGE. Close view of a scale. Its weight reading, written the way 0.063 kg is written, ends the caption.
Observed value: 49 kg
